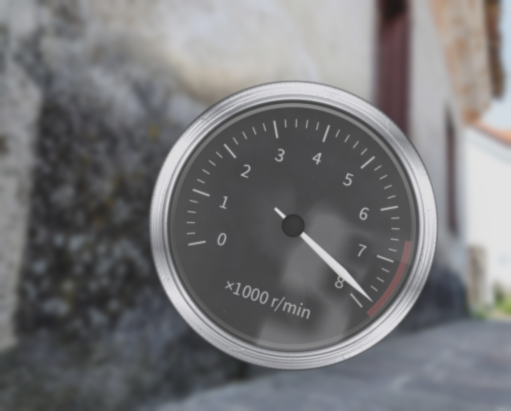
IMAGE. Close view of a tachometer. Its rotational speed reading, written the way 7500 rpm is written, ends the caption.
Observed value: 7800 rpm
